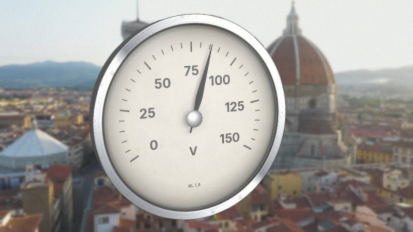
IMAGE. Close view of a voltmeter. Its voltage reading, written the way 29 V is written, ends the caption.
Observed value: 85 V
